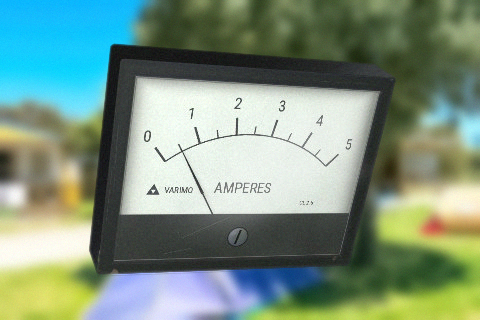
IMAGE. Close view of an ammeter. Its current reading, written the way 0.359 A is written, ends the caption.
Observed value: 0.5 A
